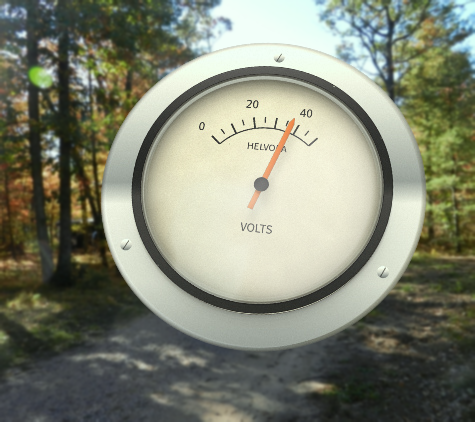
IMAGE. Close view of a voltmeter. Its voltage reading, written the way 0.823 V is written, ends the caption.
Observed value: 37.5 V
